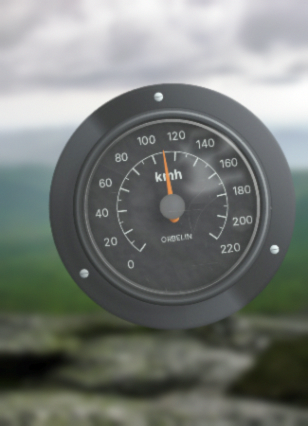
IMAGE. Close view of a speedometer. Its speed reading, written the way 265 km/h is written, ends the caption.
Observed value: 110 km/h
